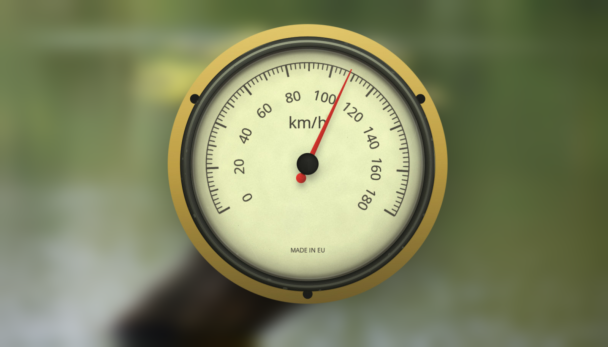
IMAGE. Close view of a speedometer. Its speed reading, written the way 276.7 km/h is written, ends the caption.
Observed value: 108 km/h
